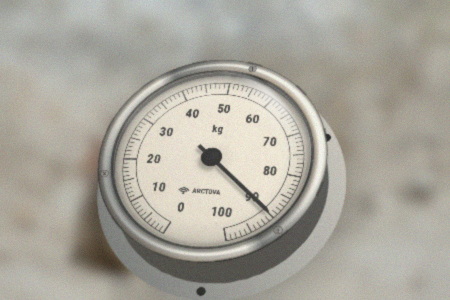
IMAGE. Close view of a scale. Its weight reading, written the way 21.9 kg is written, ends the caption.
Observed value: 90 kg
